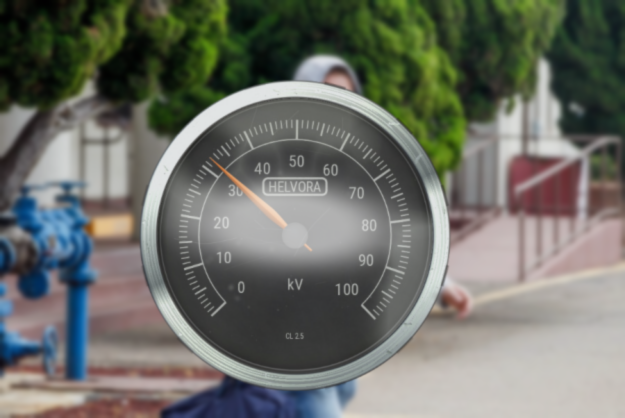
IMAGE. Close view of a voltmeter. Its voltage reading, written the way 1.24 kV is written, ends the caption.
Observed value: 32 kV
